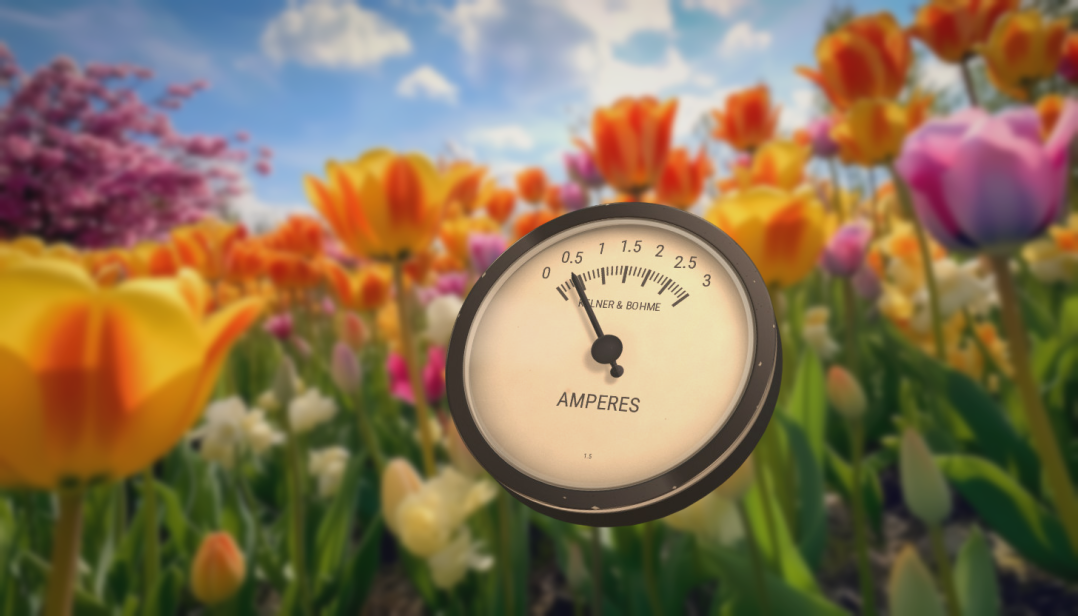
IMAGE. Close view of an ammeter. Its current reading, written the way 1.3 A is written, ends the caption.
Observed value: 0.4 A
